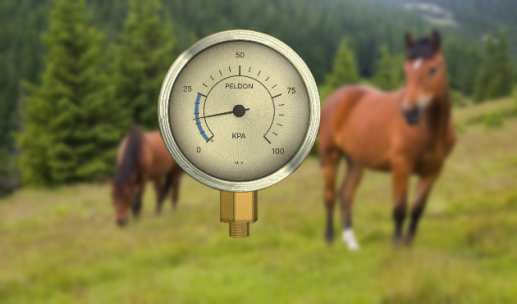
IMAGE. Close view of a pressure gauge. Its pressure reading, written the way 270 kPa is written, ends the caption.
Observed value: 12.5 kPa
